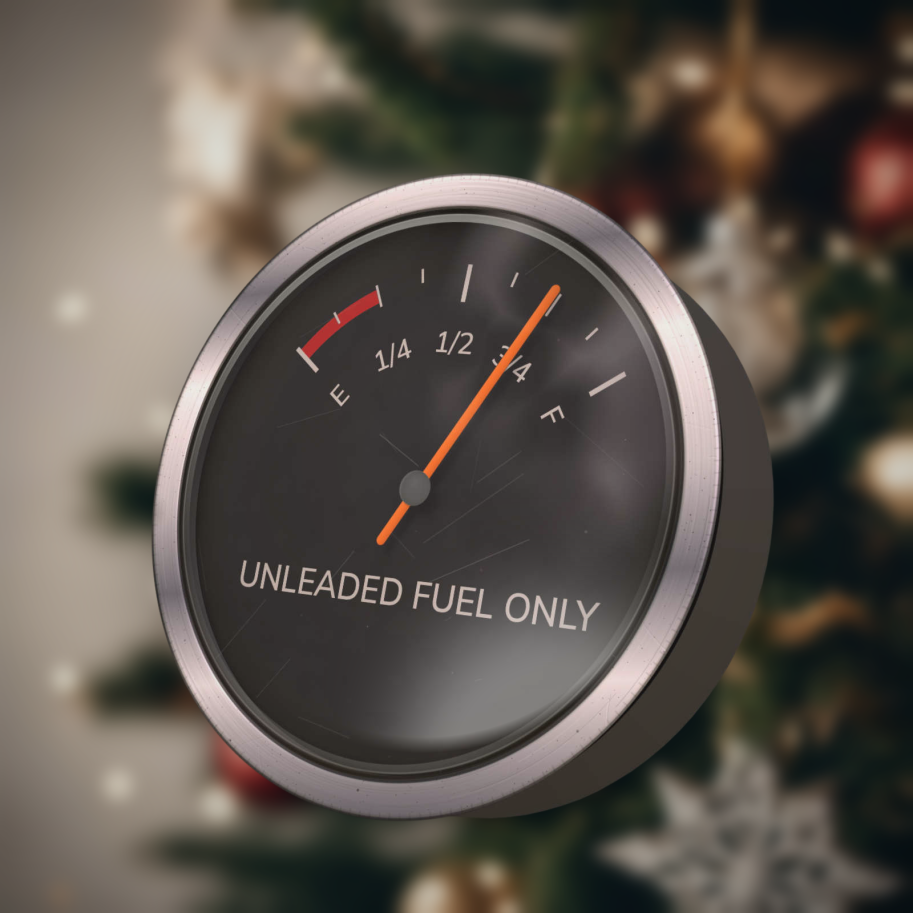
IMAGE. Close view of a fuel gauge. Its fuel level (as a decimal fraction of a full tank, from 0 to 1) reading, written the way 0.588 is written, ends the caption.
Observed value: 0.75
